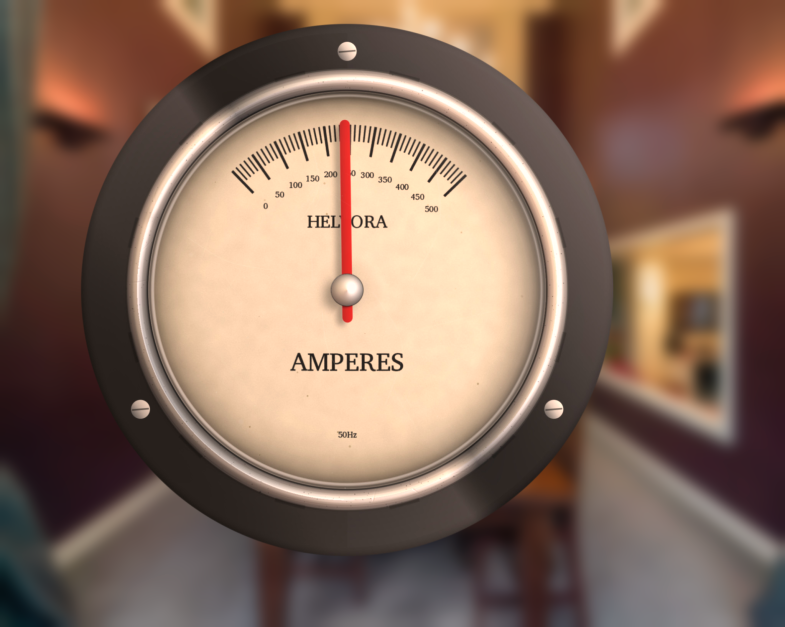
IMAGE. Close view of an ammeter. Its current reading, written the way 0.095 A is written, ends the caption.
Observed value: 240 A
